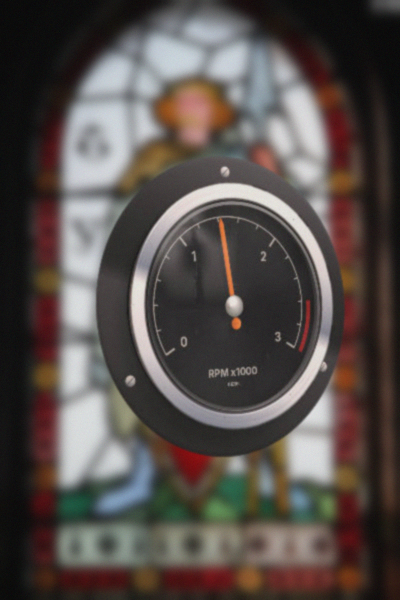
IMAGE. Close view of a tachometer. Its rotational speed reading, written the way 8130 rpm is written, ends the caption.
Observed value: 1400 rpm
